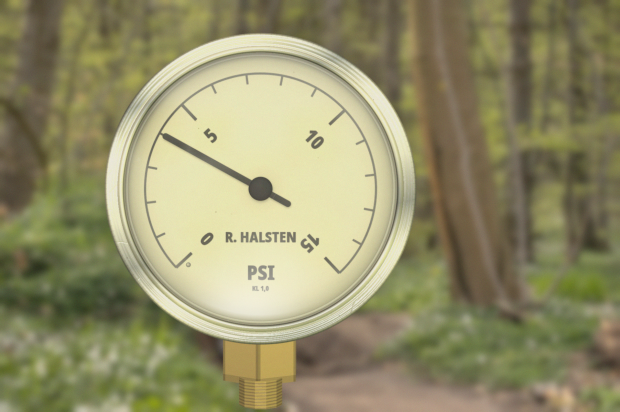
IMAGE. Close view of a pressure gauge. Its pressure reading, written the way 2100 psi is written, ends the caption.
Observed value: 4 psi
